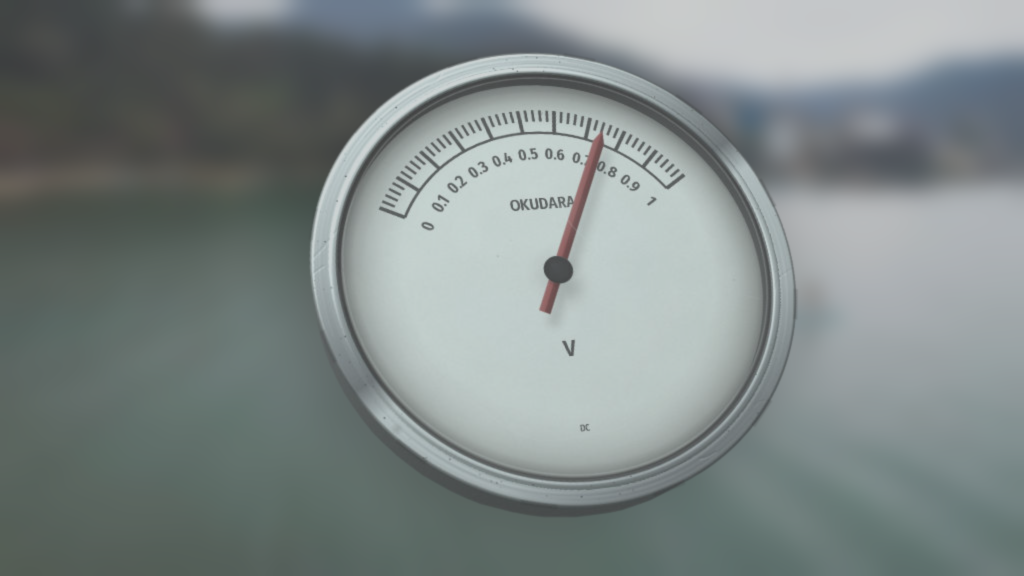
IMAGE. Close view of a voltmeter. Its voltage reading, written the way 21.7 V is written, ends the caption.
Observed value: 0.74 V
